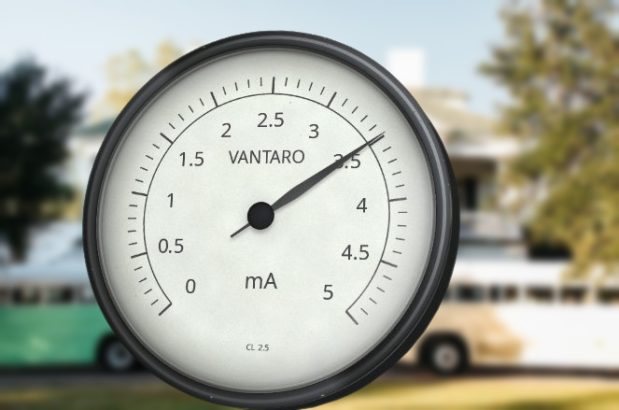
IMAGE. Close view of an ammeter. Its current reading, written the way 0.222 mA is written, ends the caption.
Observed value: 3.5 mA
